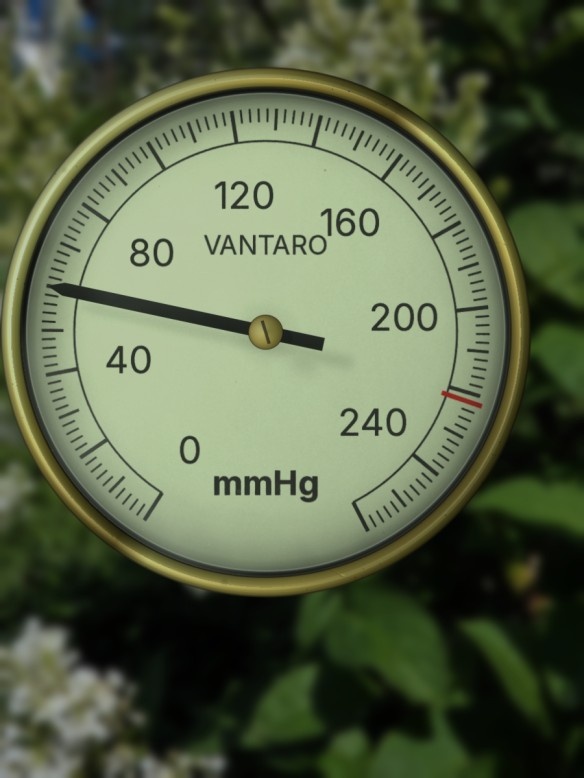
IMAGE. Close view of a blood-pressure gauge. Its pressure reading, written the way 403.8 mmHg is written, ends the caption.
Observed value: 60 mmHg
